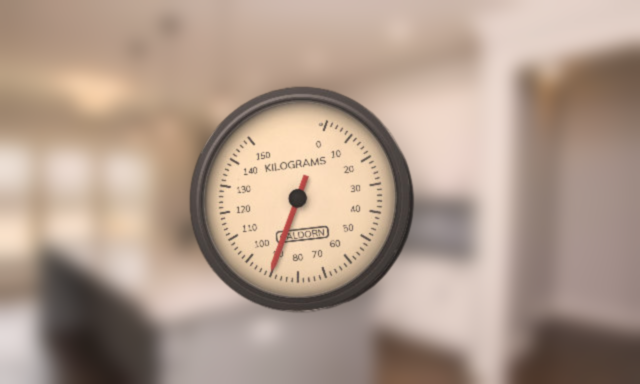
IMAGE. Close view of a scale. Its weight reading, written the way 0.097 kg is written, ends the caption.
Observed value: 90 kg
